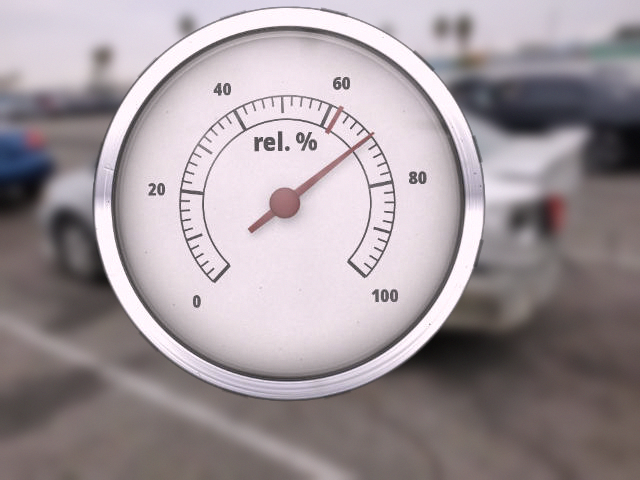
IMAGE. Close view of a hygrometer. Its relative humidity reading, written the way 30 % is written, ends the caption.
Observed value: 70 %
